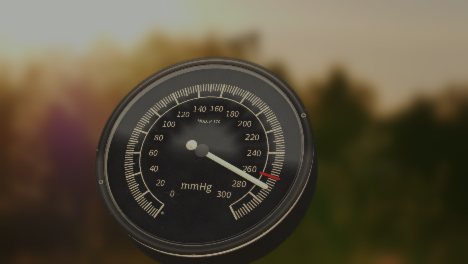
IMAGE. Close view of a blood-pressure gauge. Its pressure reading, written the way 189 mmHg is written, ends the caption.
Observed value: 270 mmHg
